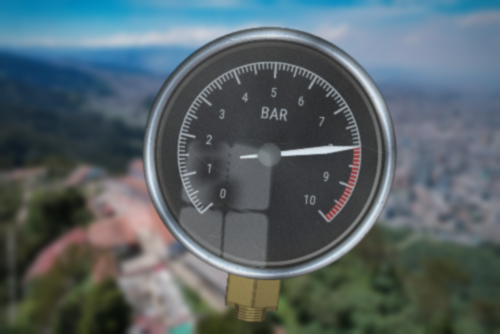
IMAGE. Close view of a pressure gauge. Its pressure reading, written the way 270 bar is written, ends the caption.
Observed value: 8 bar
